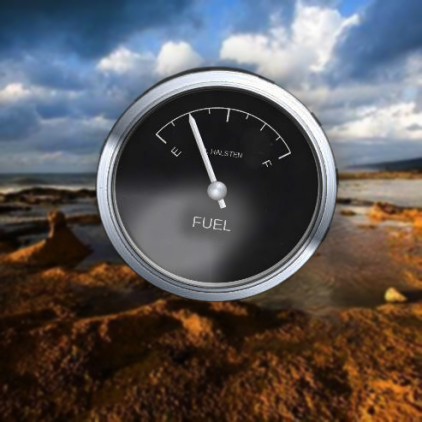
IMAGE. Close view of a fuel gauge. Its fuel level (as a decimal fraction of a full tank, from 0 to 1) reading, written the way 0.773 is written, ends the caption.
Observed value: 0.25
